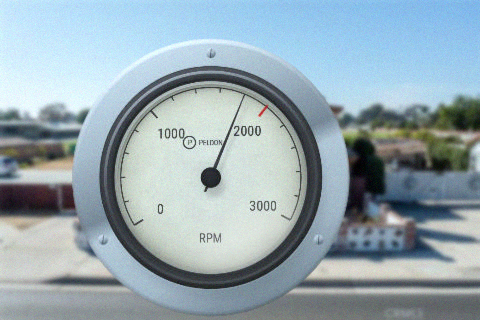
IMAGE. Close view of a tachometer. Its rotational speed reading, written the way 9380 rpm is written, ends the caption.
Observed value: 1800 rpm
